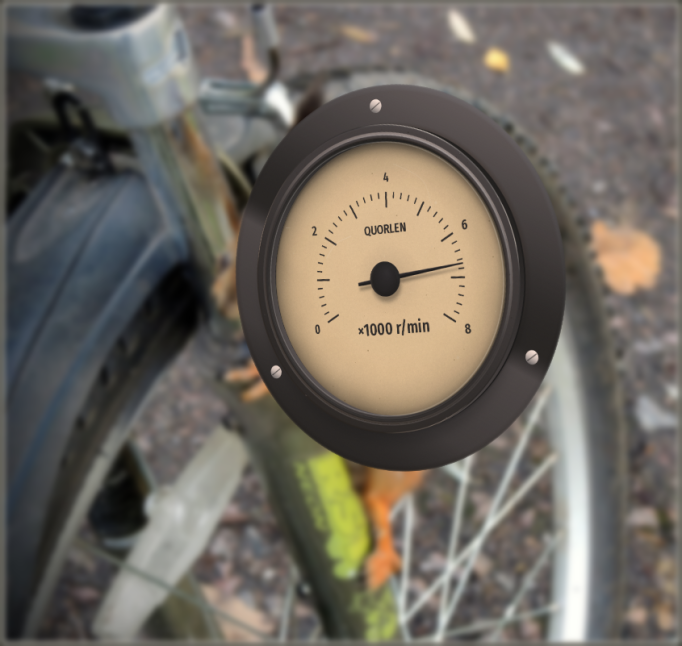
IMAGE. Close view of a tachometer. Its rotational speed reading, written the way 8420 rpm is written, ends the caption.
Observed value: 6700 rpm
